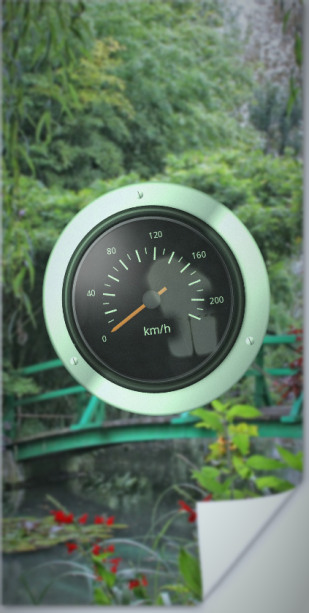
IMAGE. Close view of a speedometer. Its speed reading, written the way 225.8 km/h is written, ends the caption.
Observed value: 0 km/h
